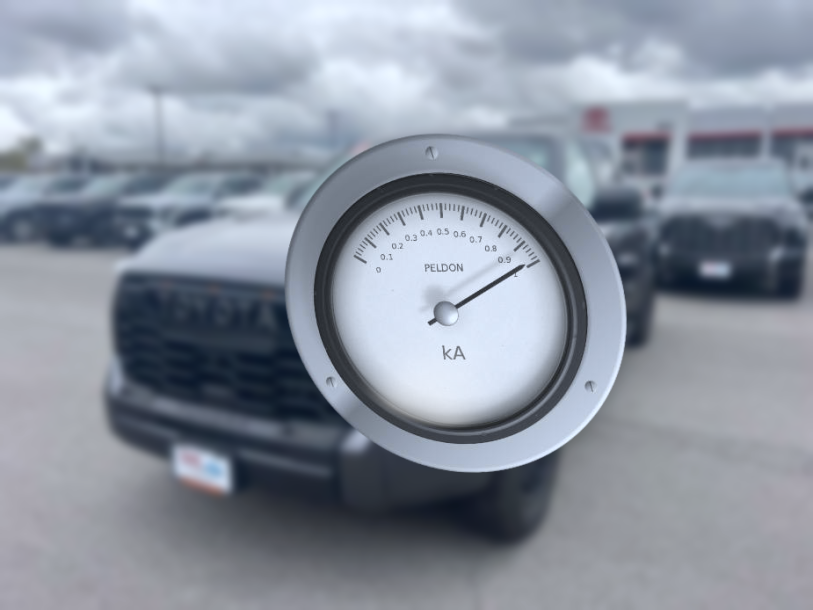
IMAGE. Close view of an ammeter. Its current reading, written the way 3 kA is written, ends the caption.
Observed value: 0.98 kA
